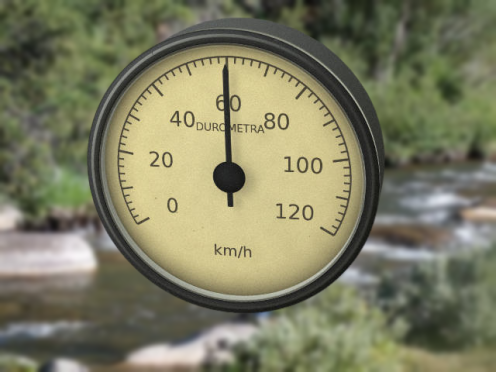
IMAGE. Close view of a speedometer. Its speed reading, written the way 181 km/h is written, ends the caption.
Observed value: 60 km/h
